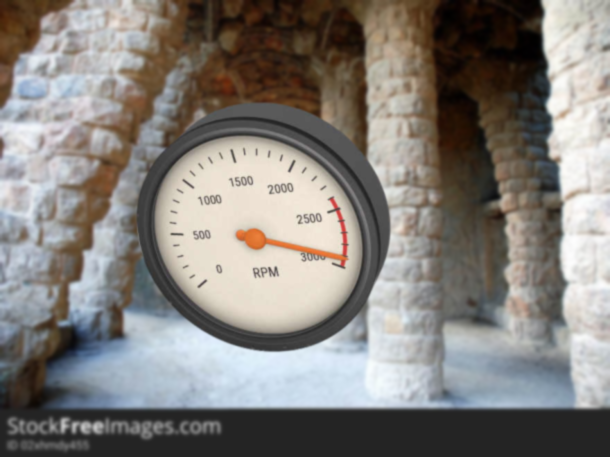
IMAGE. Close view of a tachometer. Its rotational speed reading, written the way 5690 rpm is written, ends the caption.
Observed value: 2900 rpm
